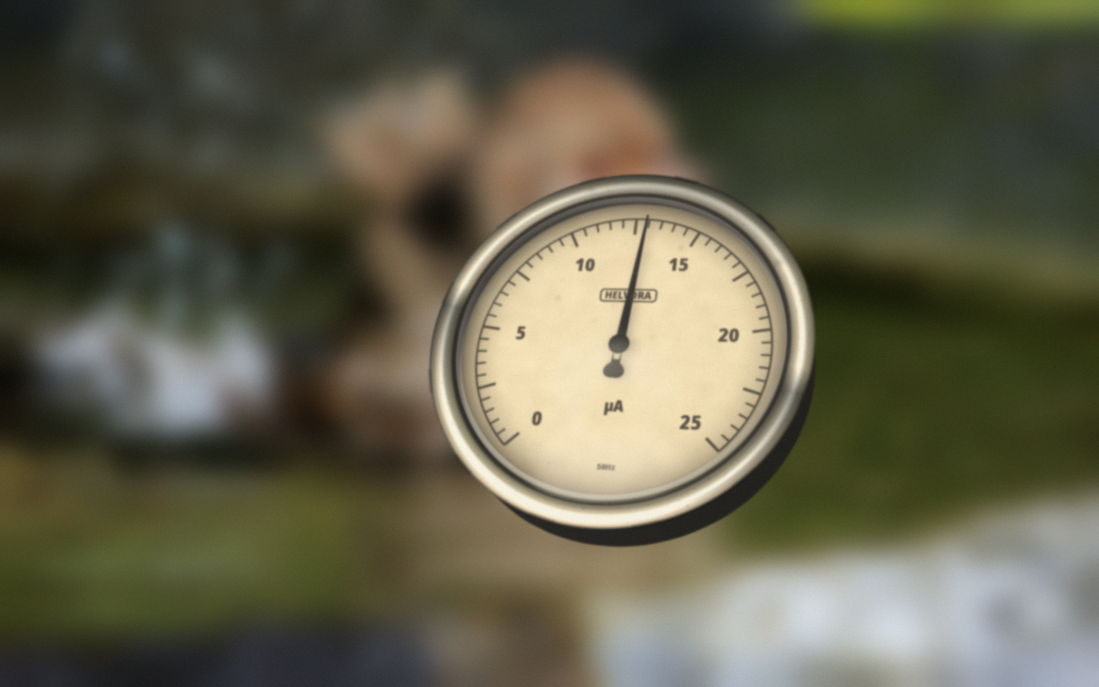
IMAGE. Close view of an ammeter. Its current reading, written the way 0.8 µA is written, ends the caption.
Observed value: 13 µA
